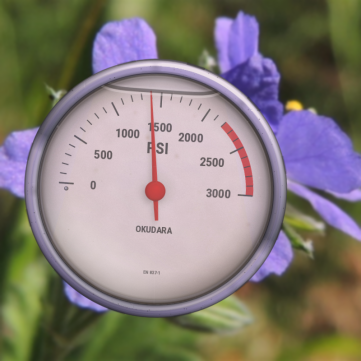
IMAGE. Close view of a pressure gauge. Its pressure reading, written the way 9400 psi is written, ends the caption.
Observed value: 1400 psi
